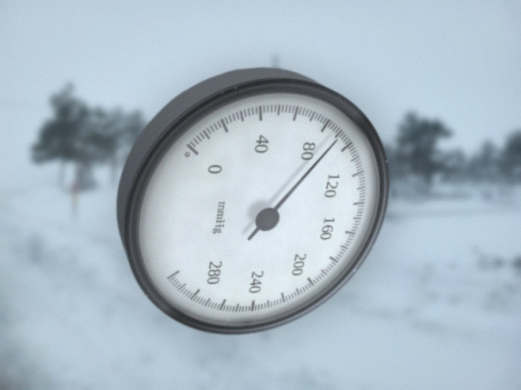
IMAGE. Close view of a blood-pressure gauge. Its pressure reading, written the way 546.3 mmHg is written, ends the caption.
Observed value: 90 mmHg
